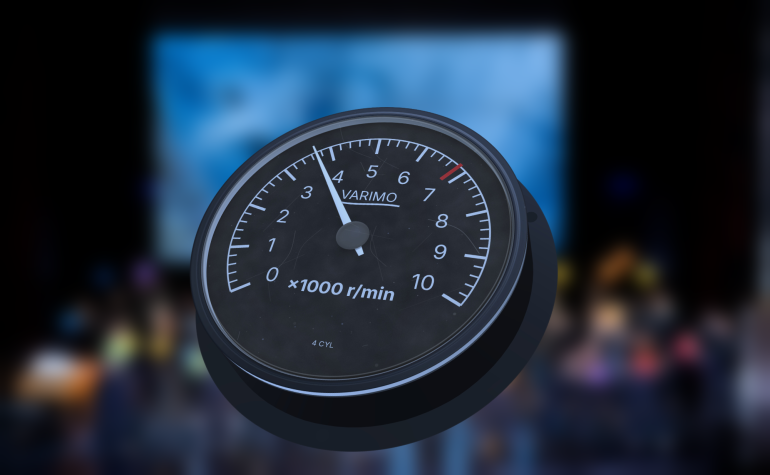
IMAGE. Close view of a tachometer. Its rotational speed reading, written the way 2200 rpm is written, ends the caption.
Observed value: 3700 rpm
